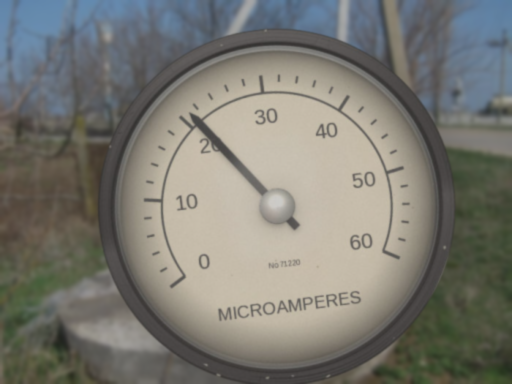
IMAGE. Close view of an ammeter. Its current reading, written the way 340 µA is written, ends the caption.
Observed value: 21 µA
